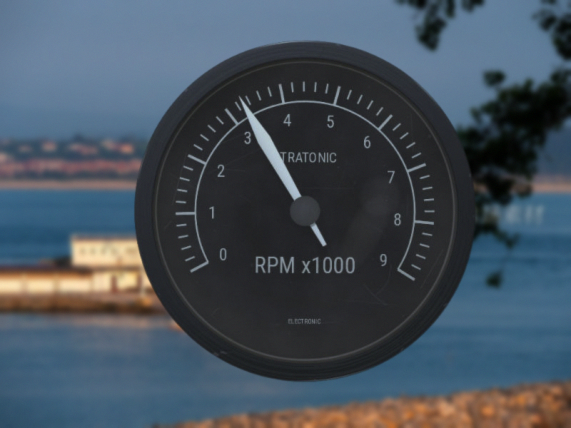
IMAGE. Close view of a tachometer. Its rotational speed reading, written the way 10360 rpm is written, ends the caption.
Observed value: 3300 rpm
